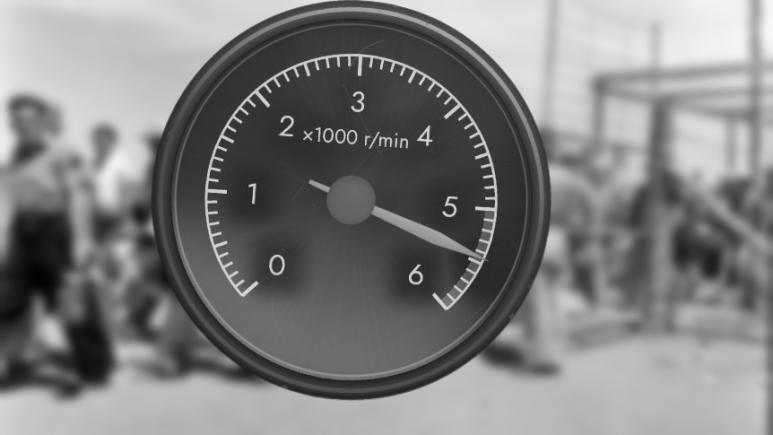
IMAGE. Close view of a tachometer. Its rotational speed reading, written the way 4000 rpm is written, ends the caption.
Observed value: 5450 rpm
